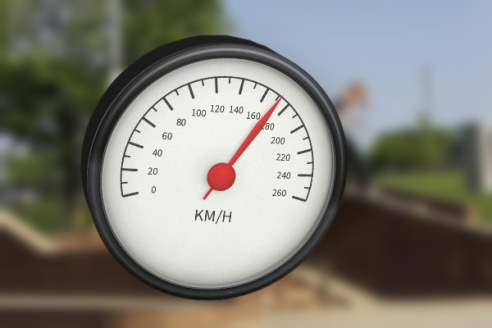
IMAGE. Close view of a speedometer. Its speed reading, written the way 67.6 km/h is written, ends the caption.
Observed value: 170 km/h
